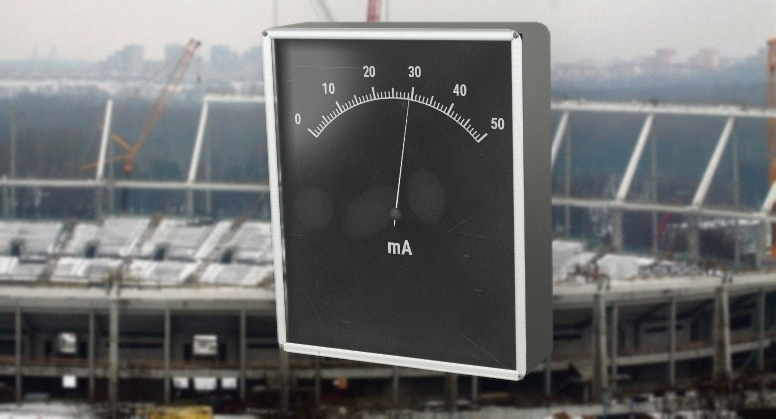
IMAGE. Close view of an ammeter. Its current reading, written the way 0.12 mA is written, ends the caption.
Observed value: 30 mA
